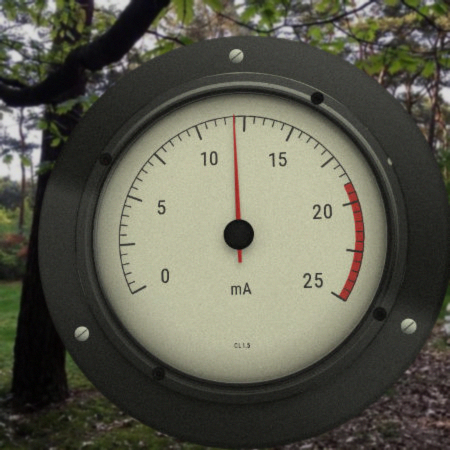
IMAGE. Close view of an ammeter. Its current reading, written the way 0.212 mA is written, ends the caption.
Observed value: 12 mA
